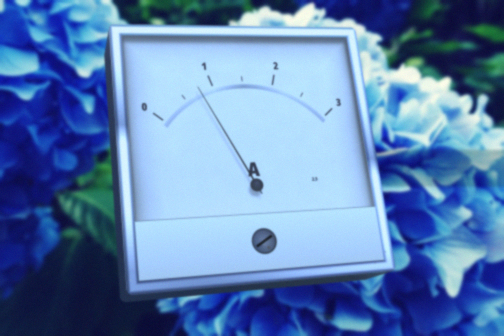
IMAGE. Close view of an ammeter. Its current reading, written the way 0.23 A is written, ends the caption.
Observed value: 0.75 A
